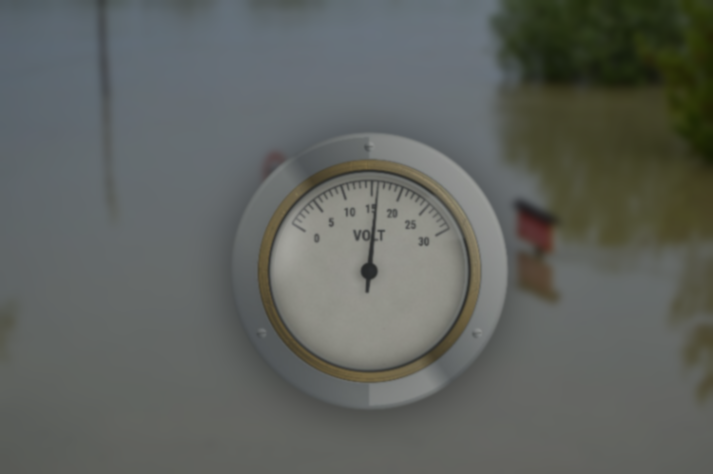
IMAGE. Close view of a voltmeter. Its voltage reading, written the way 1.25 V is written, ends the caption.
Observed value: 16 V
